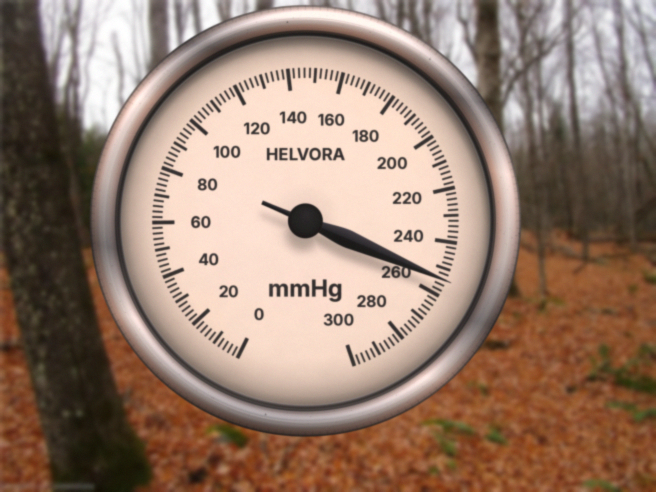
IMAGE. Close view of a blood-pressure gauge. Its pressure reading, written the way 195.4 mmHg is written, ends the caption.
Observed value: 254 mmHg
